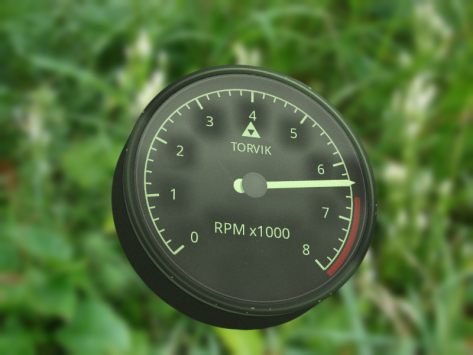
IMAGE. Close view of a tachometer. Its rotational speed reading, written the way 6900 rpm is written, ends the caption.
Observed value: 6400 rpm
